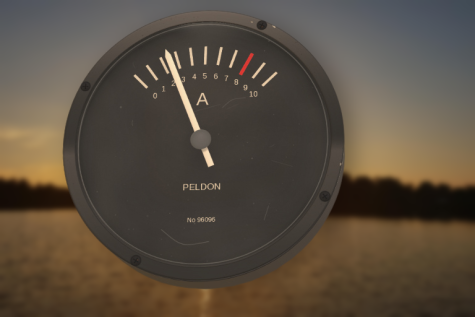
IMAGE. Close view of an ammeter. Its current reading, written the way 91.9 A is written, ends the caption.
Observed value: 2.5 A
